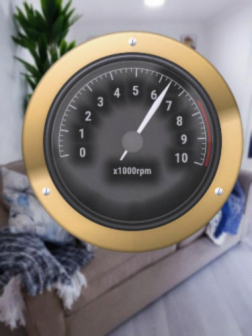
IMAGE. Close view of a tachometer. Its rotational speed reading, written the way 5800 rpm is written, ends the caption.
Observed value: 6400 rpm
